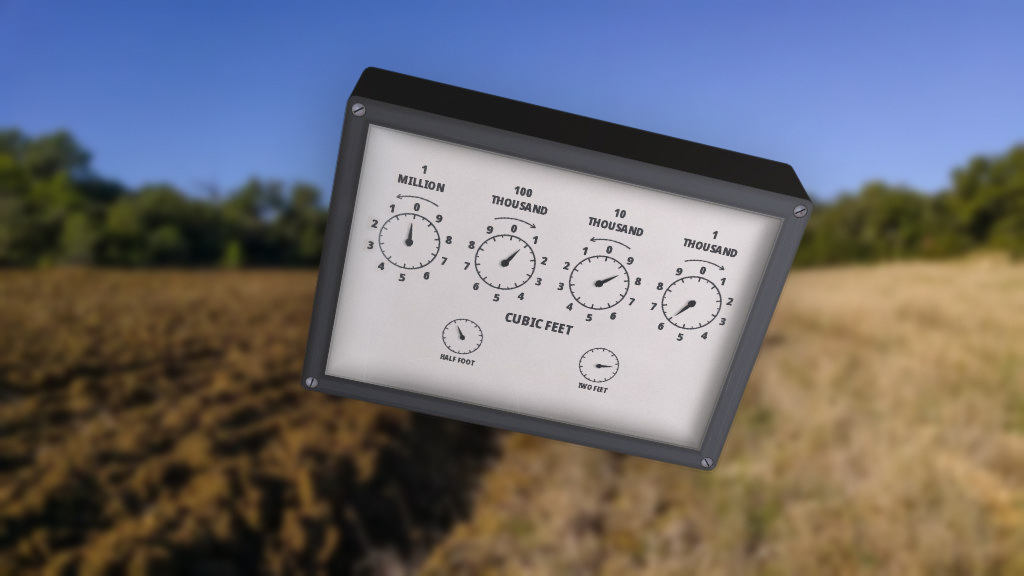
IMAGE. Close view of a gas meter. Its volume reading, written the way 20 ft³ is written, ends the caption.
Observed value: 8600 ft³
